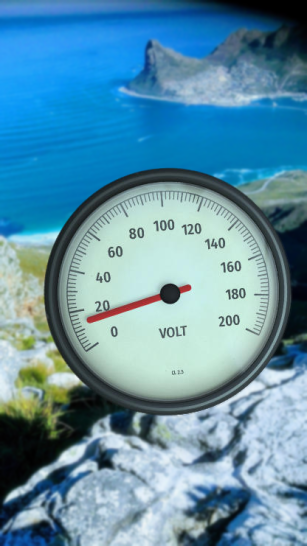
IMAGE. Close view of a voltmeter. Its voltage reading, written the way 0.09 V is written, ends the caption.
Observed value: 14 V
